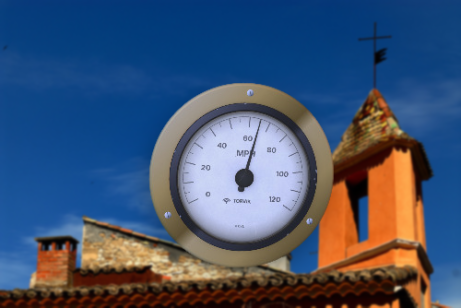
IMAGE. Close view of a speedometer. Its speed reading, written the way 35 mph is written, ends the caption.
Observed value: 65 mph
